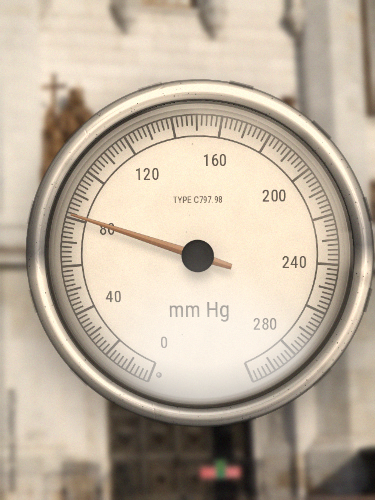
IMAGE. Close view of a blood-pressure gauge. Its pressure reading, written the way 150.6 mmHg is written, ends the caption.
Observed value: 82 mmHg
